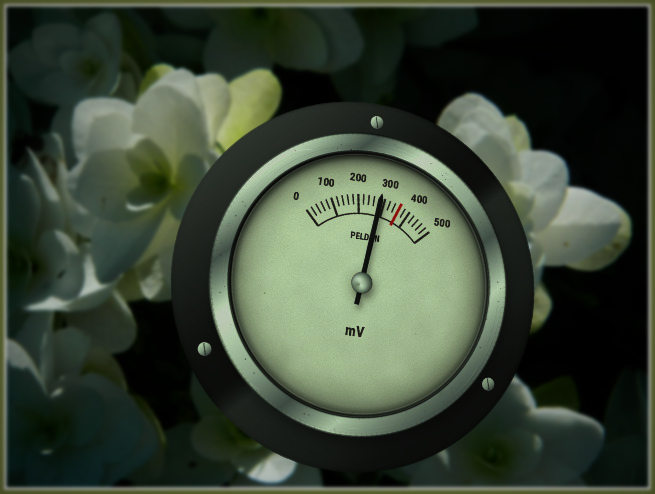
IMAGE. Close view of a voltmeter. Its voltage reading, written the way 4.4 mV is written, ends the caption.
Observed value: 280 mV
